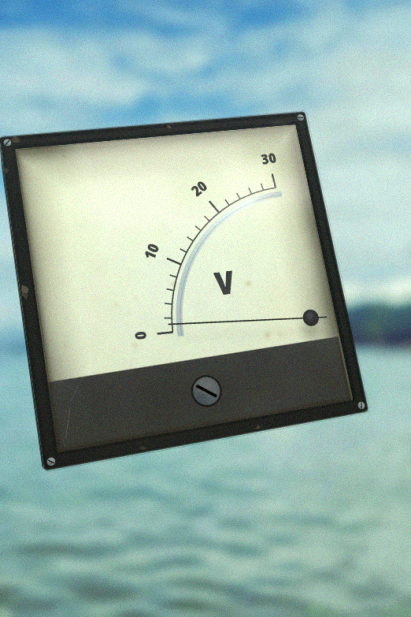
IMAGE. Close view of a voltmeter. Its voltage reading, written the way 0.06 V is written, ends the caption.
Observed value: 1 V
